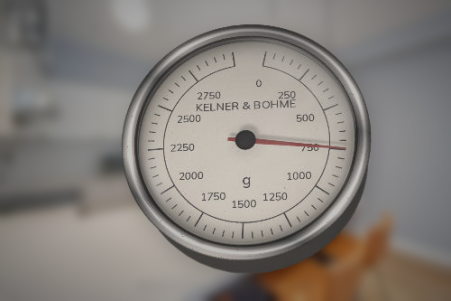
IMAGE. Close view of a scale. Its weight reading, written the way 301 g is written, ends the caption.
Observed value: 750 g
